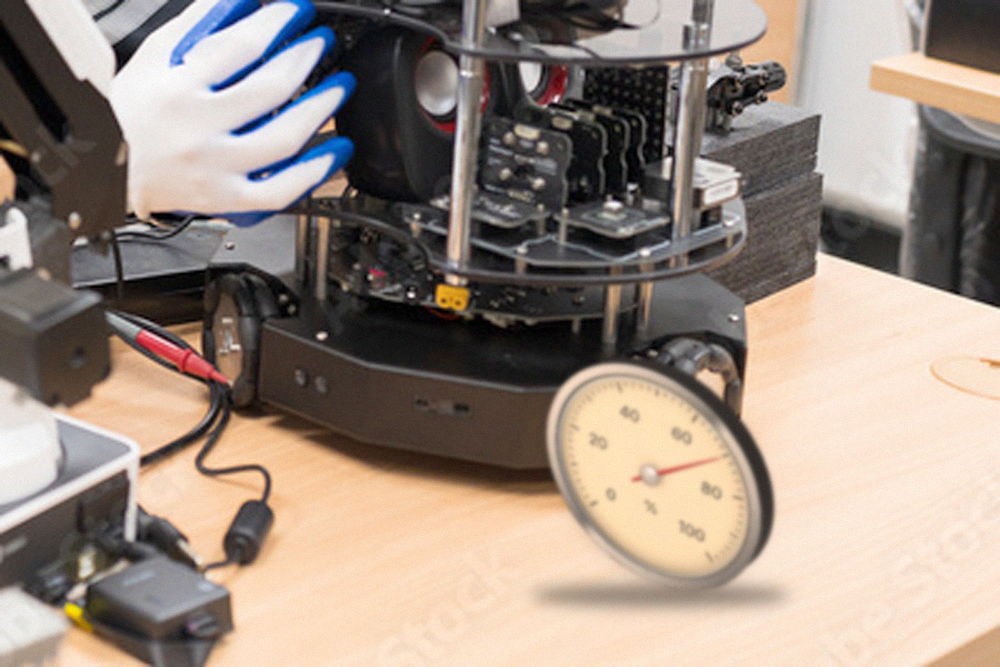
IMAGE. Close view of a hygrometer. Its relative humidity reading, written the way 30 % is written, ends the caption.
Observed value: 70 %
